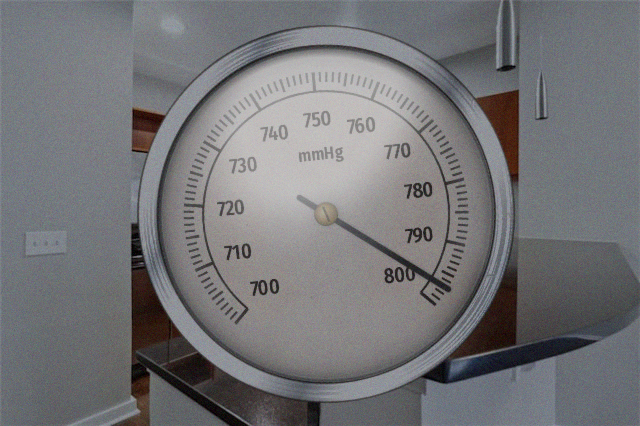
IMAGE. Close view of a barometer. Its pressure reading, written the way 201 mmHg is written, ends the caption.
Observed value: 797 mmHg
